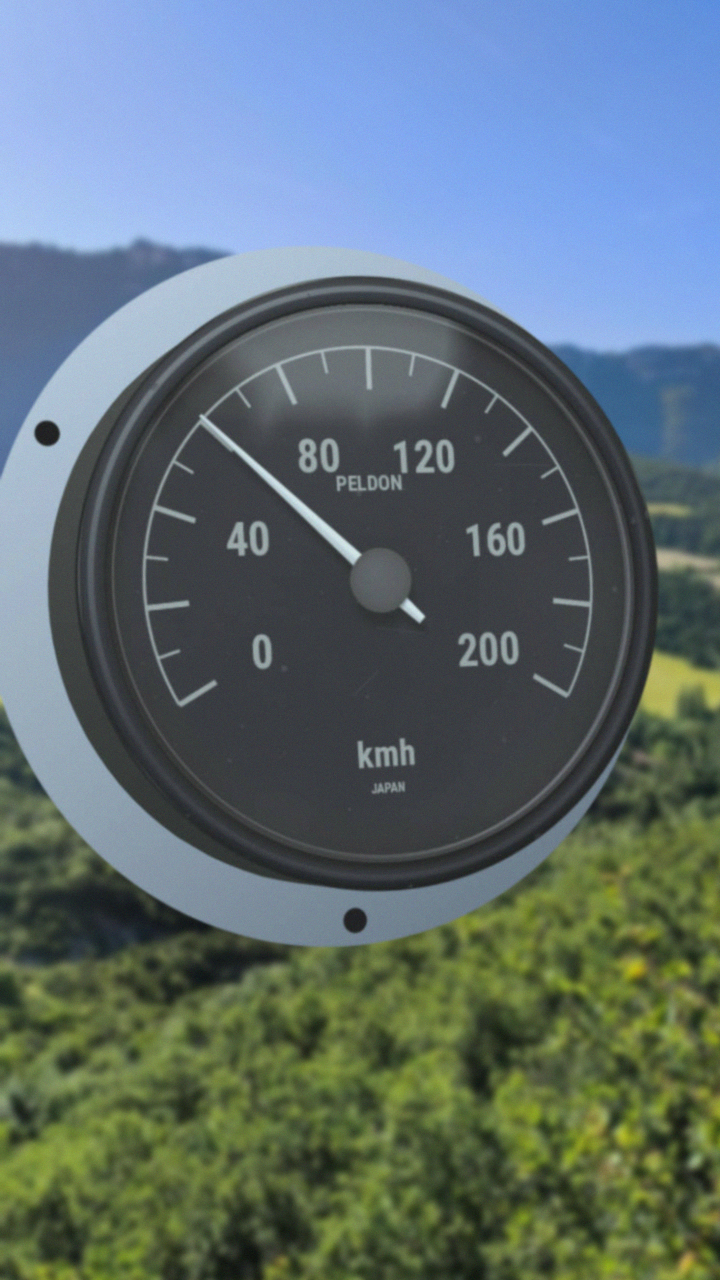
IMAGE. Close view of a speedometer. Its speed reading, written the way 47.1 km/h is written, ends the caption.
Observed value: 60 km/h
